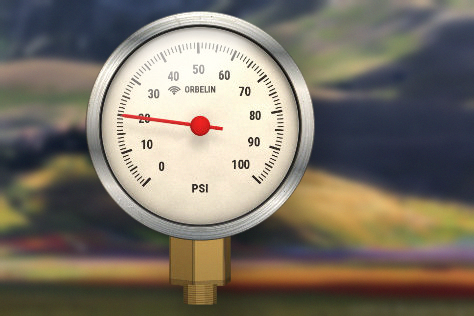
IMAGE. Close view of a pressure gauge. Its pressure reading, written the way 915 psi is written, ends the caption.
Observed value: 20 psi
